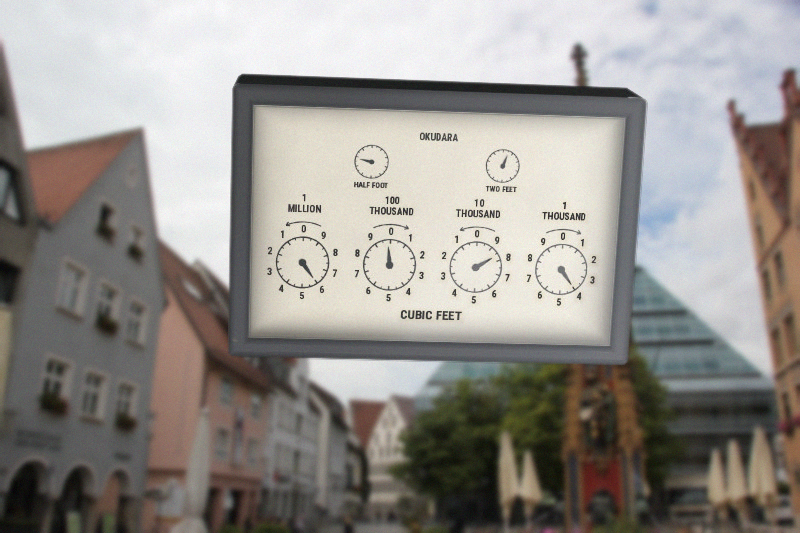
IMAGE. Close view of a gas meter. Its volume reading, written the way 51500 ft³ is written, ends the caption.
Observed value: 598400 ft³
